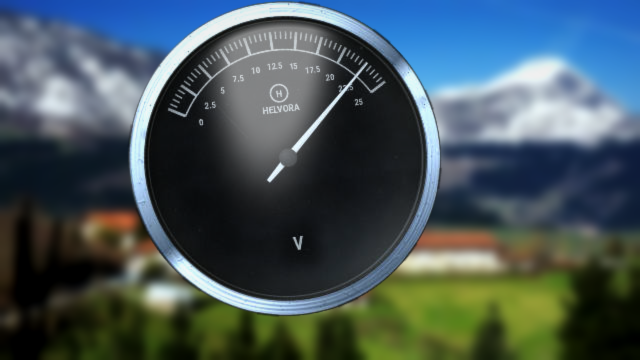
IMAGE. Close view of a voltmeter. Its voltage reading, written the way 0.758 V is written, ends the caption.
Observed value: 22.5 V
